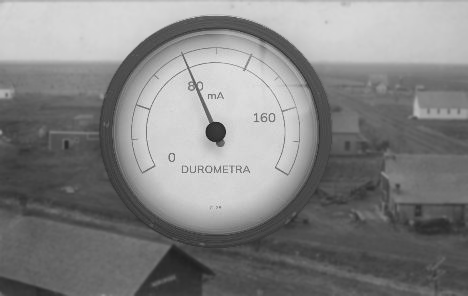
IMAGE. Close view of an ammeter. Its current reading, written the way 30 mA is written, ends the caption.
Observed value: 80 mA
